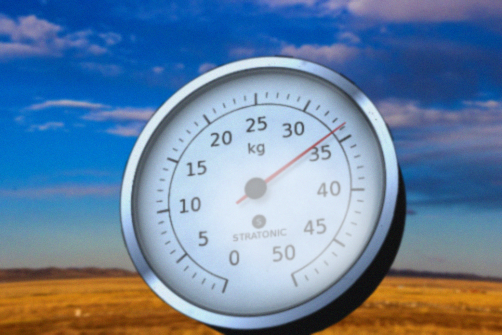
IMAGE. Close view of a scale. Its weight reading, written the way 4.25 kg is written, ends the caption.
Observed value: 34 kg
